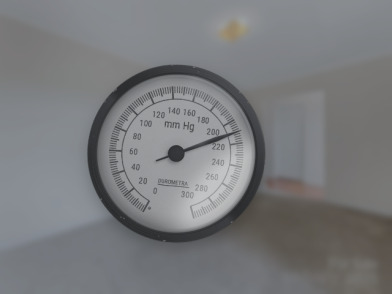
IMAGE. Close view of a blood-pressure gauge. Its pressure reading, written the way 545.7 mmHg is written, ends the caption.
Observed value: 210 mmHg
